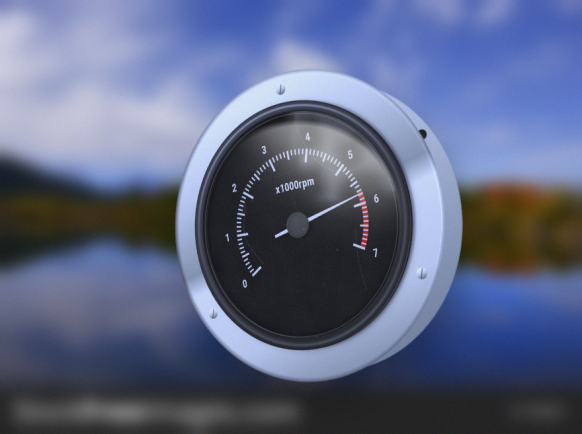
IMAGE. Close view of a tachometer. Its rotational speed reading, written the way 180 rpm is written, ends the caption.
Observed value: 5800 rpm
